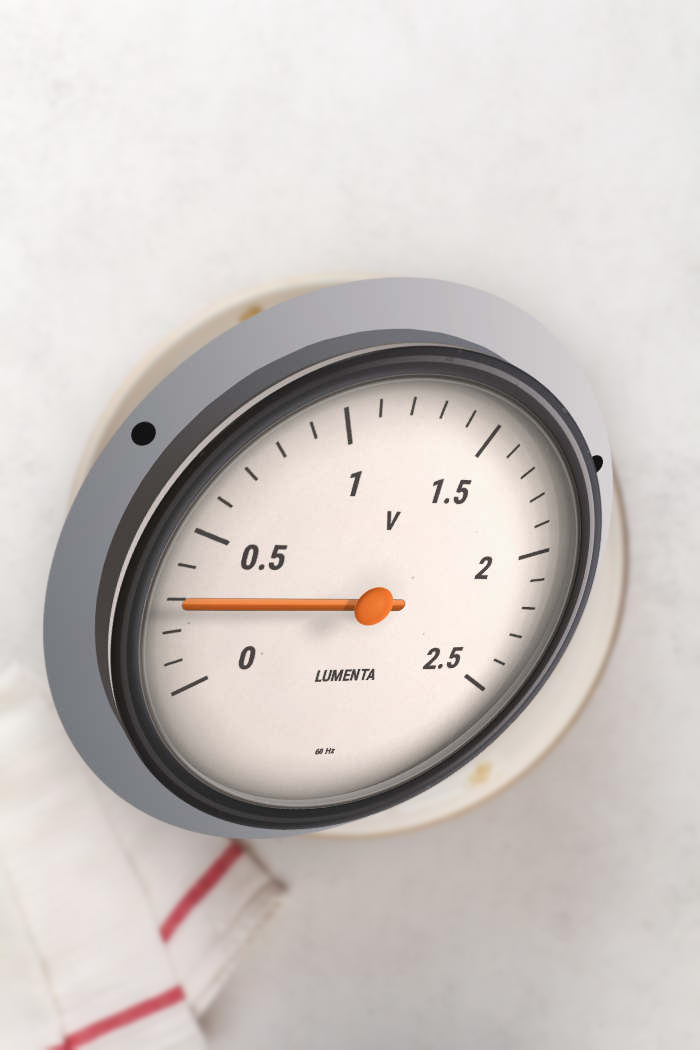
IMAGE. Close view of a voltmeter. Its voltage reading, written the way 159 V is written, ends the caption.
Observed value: 0.3 V
